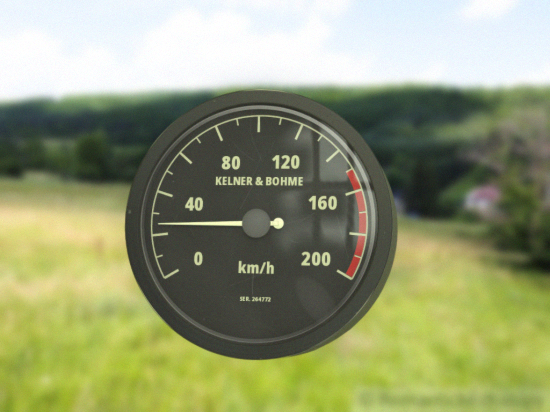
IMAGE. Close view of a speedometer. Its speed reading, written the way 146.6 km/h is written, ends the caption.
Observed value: 25 km/h
